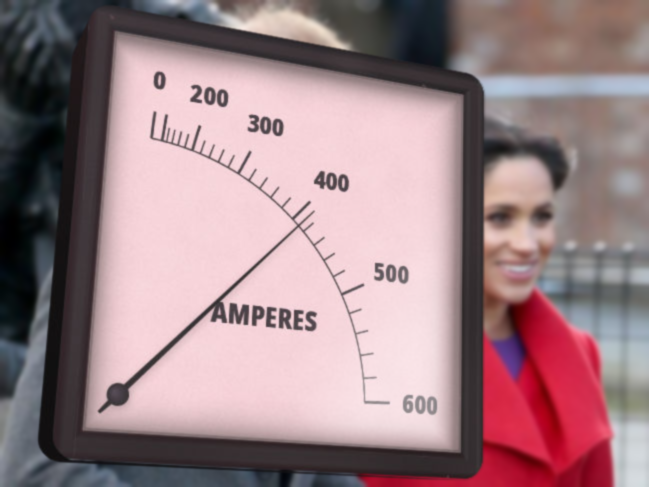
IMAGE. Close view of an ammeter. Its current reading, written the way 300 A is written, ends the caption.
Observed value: 410 A
